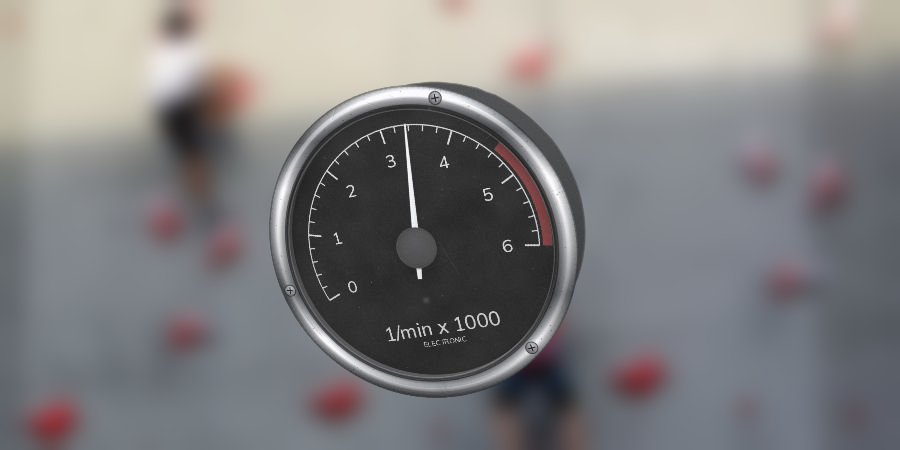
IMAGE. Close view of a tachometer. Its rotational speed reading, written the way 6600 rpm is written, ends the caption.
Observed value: 3400 rpm
